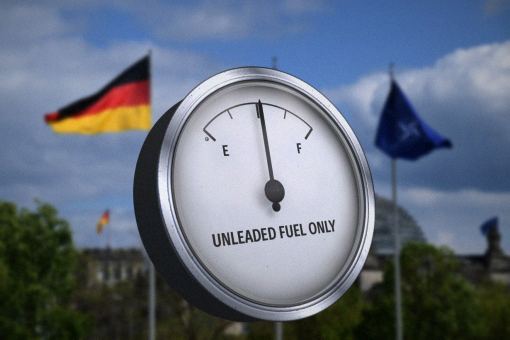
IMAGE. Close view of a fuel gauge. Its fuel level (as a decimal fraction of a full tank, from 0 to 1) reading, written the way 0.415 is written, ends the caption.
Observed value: 0.5
